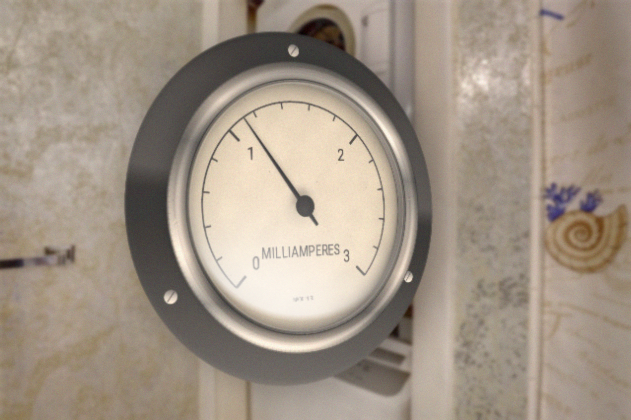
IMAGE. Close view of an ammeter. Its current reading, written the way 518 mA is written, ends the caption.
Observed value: 1.1 mA
